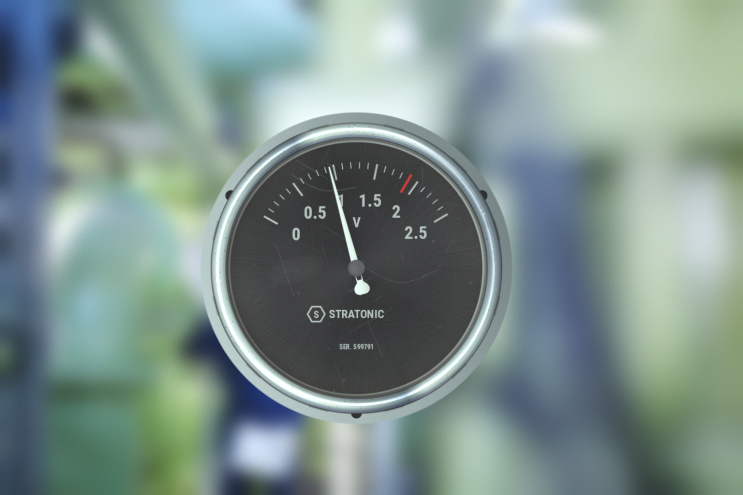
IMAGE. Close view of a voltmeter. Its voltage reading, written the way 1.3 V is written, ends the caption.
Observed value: 0.95 V
